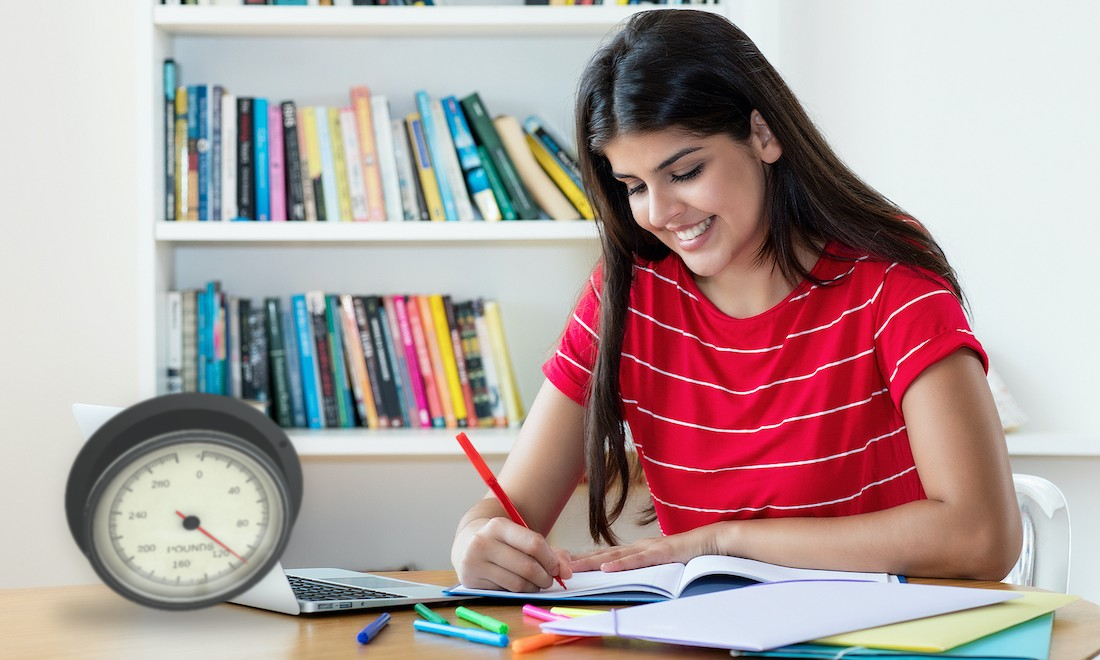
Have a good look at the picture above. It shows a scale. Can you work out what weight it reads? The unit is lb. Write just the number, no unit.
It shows 110
